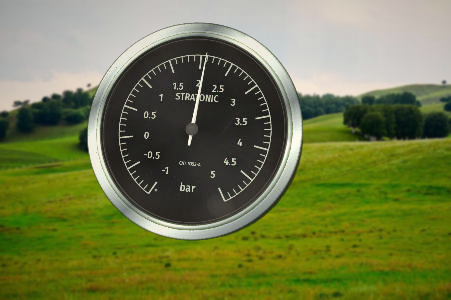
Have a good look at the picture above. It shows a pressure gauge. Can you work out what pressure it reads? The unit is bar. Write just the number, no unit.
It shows 2.1
